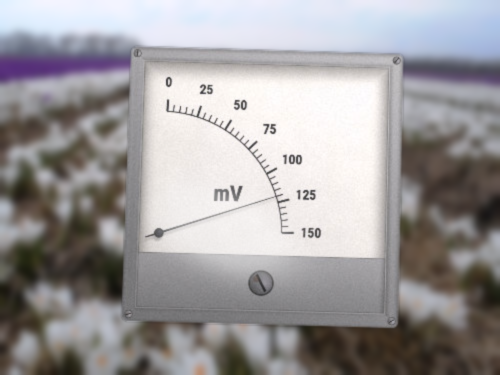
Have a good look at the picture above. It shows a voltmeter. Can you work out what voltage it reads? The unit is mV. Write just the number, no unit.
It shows 120
